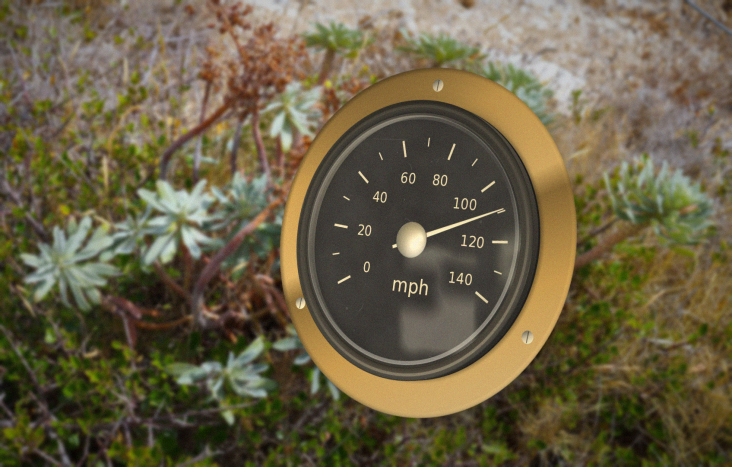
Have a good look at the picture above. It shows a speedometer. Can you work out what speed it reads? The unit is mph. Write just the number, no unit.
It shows 110
